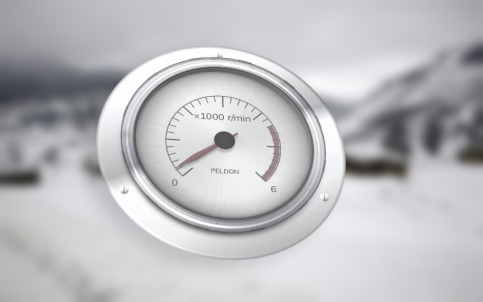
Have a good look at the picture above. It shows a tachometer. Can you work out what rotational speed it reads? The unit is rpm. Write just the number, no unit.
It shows 200
